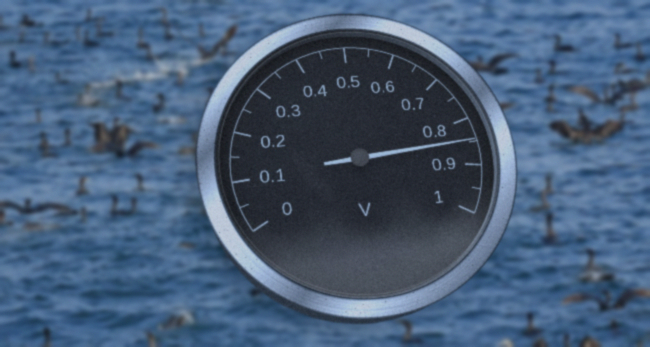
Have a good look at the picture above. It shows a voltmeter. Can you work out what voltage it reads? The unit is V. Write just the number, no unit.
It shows 0.85
